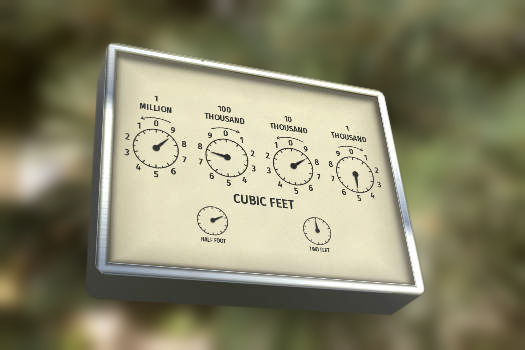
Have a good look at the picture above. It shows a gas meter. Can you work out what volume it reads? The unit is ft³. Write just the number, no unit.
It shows 878500
